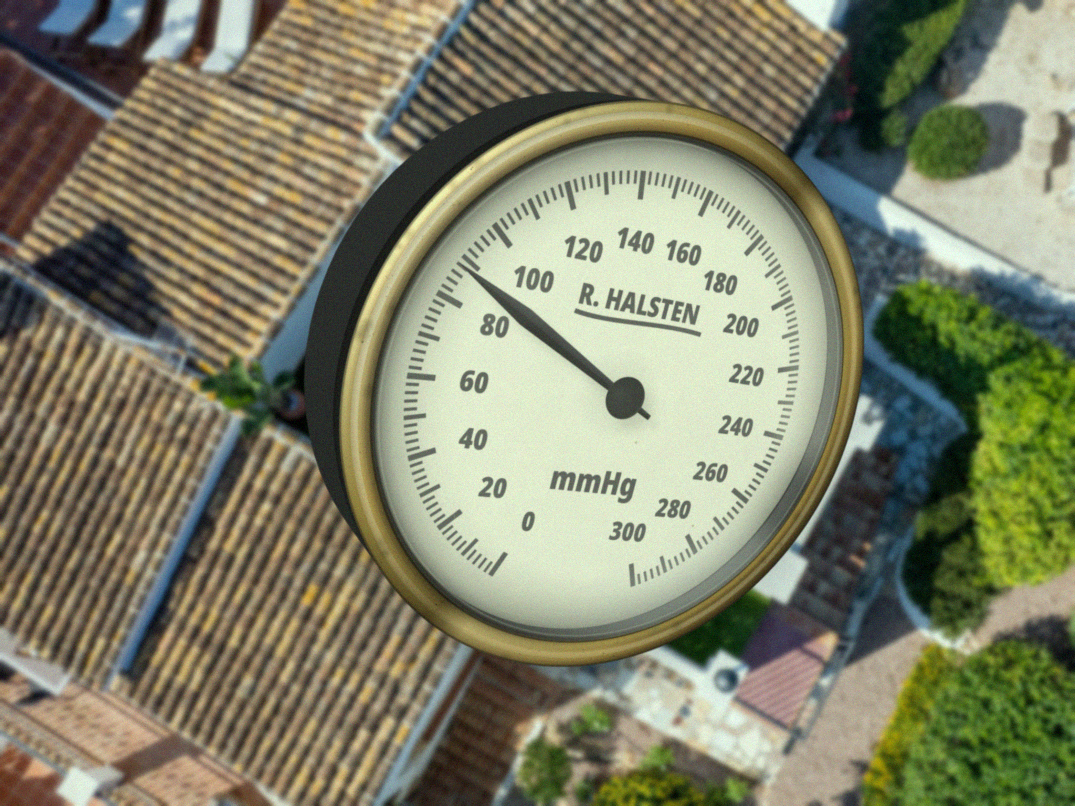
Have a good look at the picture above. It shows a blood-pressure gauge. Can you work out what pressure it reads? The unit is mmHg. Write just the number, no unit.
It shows 88
